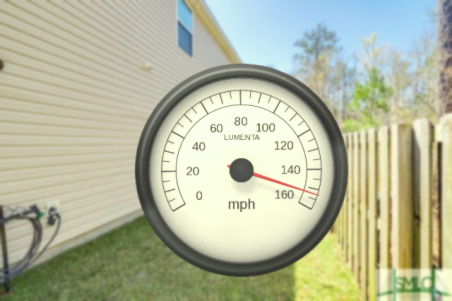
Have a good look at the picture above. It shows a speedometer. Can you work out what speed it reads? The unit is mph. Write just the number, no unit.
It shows 152.5
